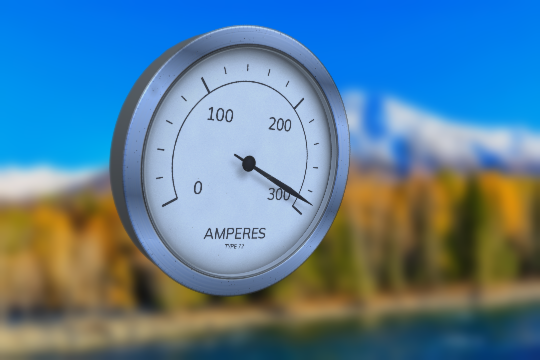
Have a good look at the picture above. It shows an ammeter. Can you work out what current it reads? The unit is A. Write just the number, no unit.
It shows 290
